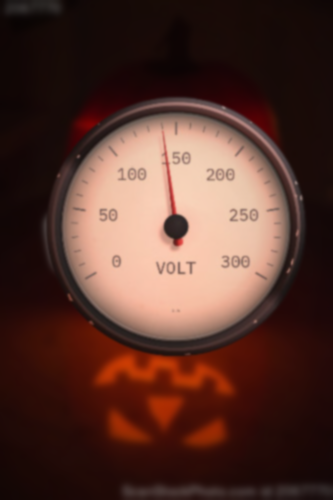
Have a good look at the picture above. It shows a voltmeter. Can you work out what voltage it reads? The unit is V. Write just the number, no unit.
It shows 140
